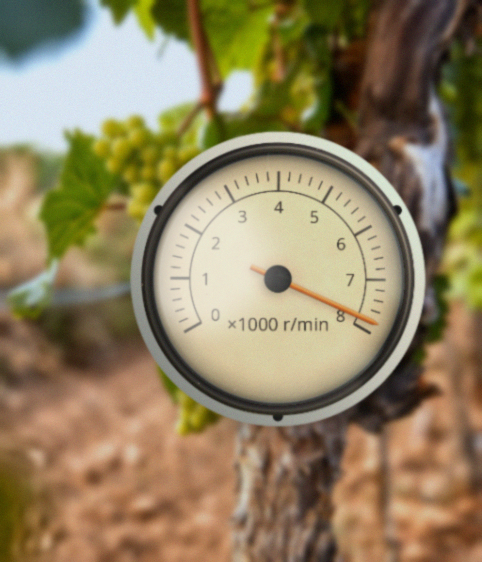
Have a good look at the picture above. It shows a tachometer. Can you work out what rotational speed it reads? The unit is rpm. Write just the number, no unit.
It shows 7800
